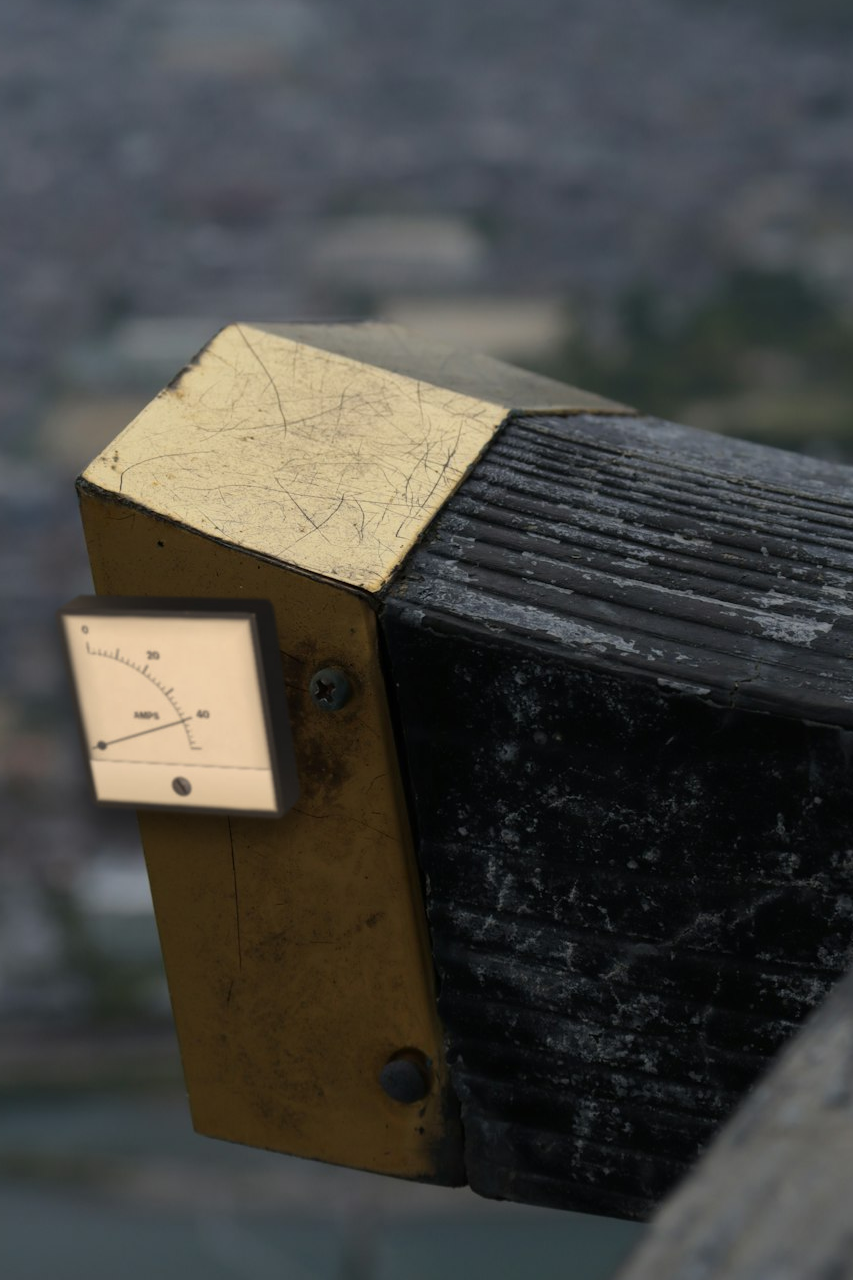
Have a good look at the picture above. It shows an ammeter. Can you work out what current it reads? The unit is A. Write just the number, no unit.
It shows 40
